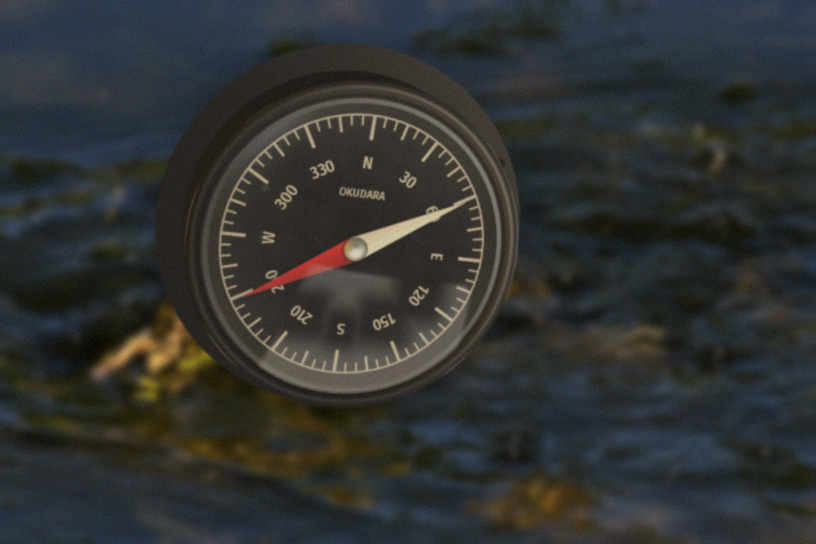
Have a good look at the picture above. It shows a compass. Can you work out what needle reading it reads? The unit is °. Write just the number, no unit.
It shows 240
